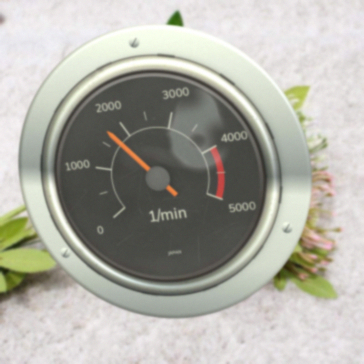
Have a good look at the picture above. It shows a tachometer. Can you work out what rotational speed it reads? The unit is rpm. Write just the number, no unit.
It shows 1750
